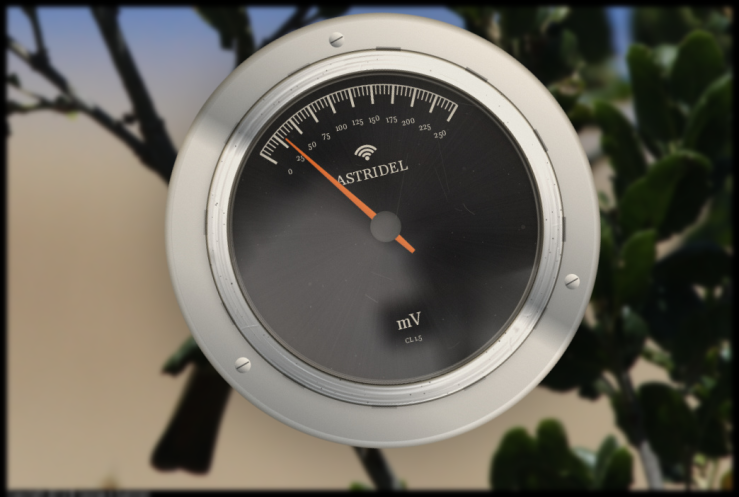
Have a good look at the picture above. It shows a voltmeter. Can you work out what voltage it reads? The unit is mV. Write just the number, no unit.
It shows 30
